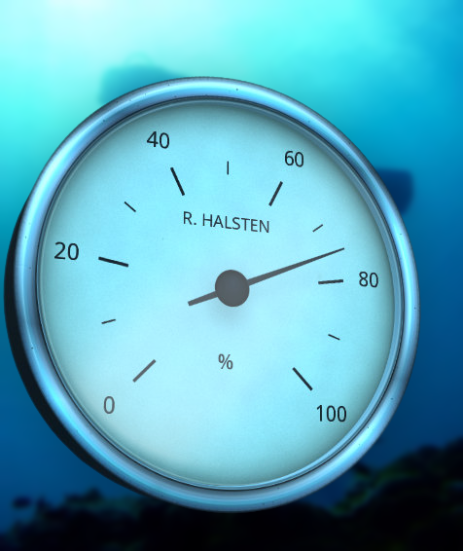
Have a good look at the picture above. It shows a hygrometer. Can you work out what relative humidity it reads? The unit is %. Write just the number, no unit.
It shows 75
